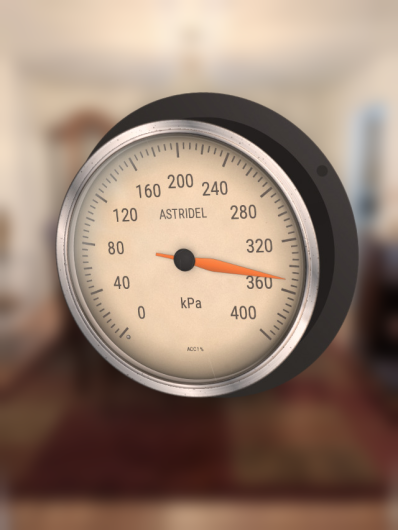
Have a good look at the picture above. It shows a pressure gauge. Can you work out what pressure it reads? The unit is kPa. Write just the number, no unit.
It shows 350
